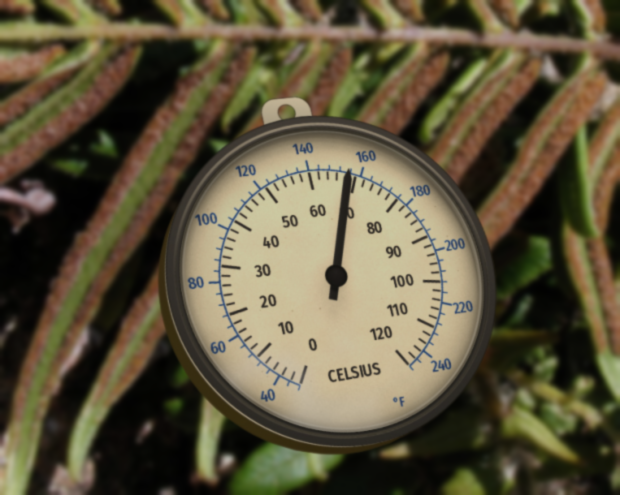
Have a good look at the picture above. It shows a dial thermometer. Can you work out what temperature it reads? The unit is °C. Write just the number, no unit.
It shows 68
